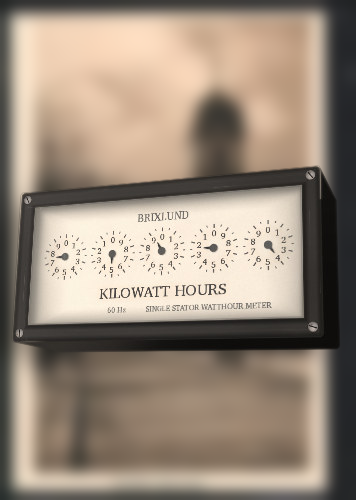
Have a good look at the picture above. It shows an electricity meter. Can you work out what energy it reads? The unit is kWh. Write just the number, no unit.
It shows 74924
